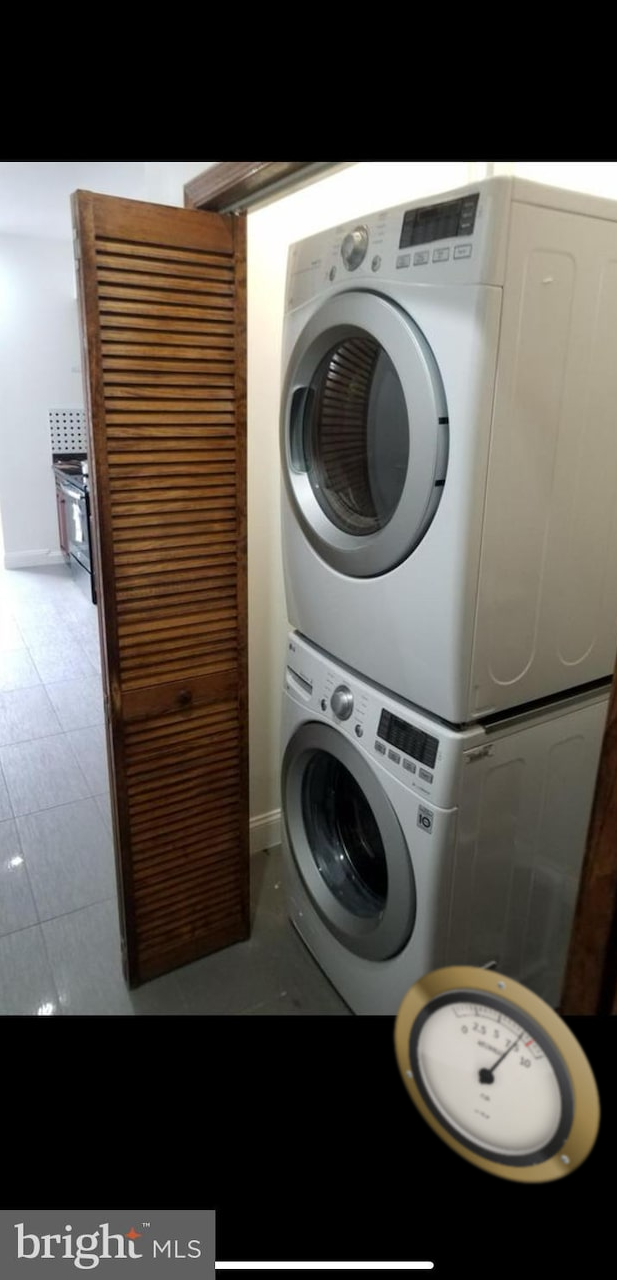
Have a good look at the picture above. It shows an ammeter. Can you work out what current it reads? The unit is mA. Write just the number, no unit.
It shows 7.5
